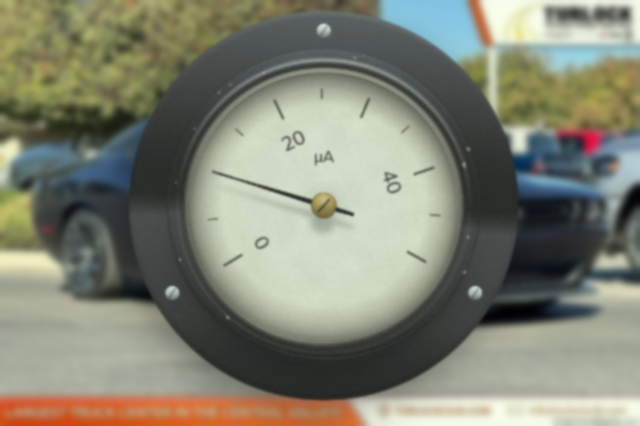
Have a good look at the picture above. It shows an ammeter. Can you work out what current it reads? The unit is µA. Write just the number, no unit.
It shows 10
